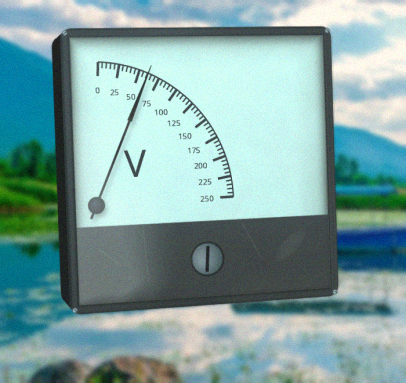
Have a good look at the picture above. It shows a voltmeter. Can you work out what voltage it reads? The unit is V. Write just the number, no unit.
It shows 60
